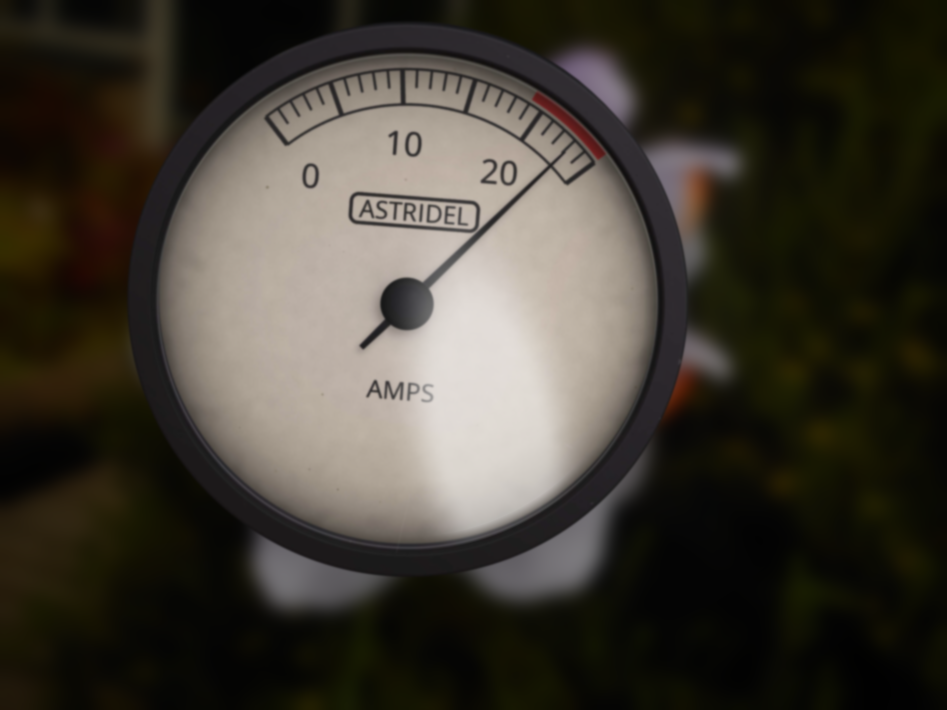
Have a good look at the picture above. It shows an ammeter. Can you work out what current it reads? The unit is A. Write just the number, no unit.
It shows 23
